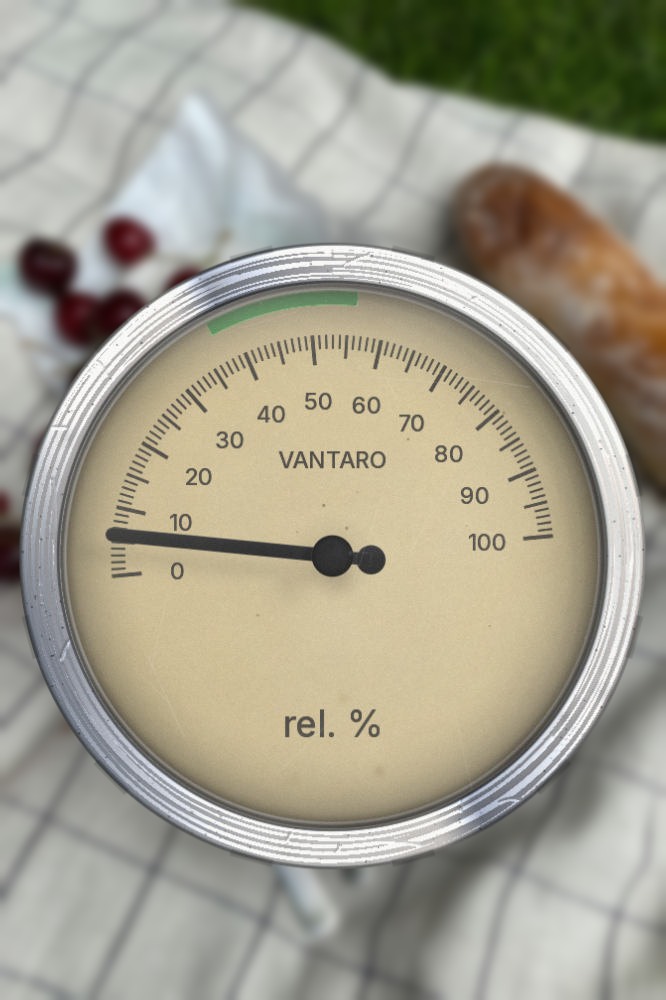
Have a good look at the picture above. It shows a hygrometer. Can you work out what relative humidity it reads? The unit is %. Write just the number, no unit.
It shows 6
